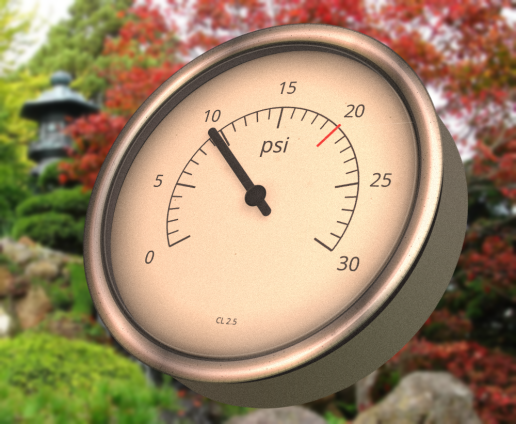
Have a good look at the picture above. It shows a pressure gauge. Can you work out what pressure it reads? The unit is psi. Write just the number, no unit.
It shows 9.5
